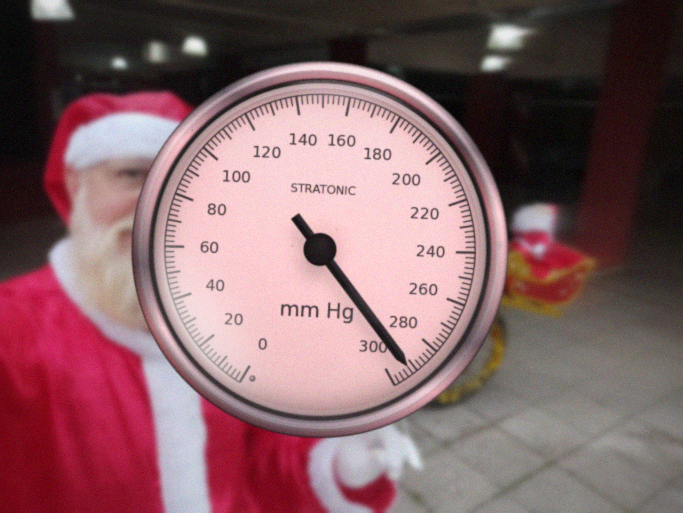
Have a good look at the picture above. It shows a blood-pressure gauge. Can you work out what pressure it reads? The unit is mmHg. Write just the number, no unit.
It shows 292
